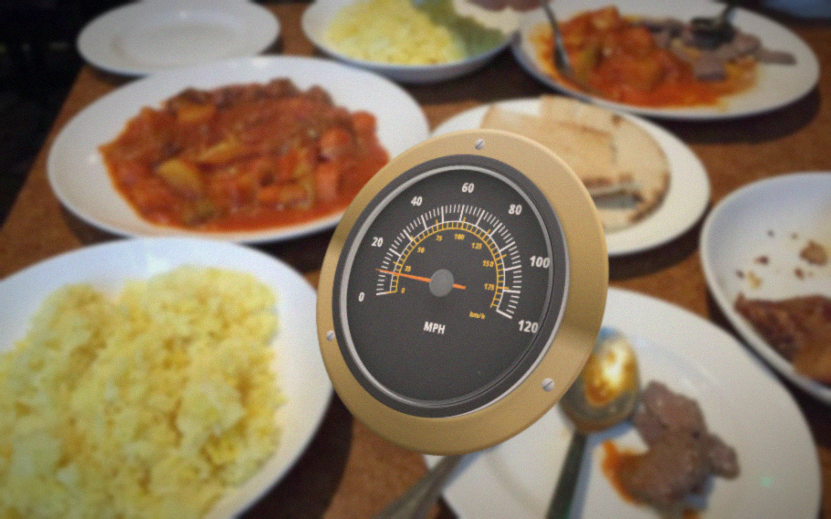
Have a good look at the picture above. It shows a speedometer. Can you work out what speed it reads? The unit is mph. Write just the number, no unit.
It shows 10
